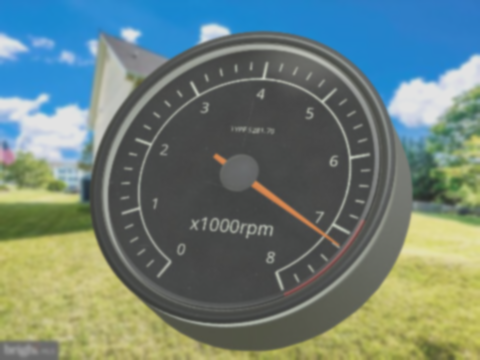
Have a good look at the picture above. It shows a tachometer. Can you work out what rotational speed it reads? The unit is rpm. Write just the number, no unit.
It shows 7200
